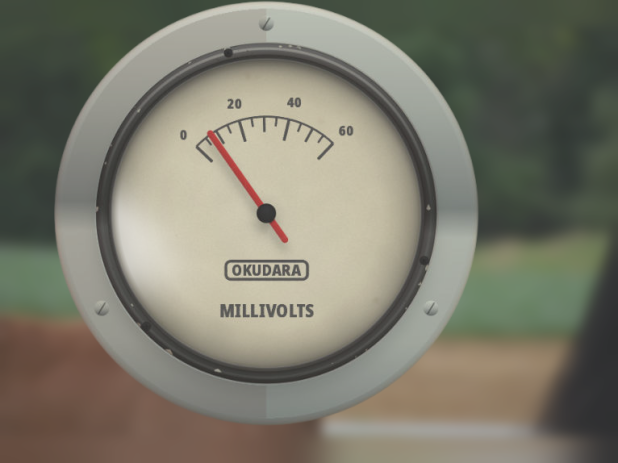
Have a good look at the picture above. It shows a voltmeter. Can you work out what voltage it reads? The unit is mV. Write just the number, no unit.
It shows 7.5
